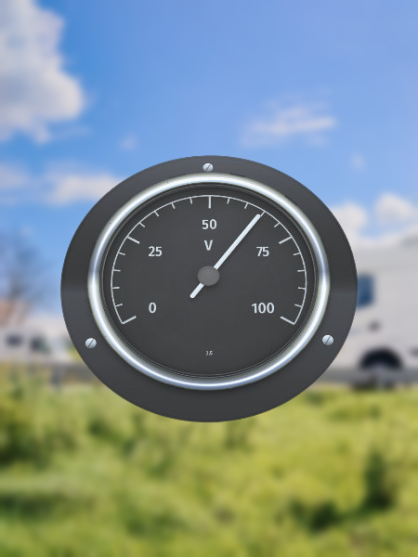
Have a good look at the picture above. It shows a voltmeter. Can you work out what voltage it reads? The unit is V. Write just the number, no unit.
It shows 65
